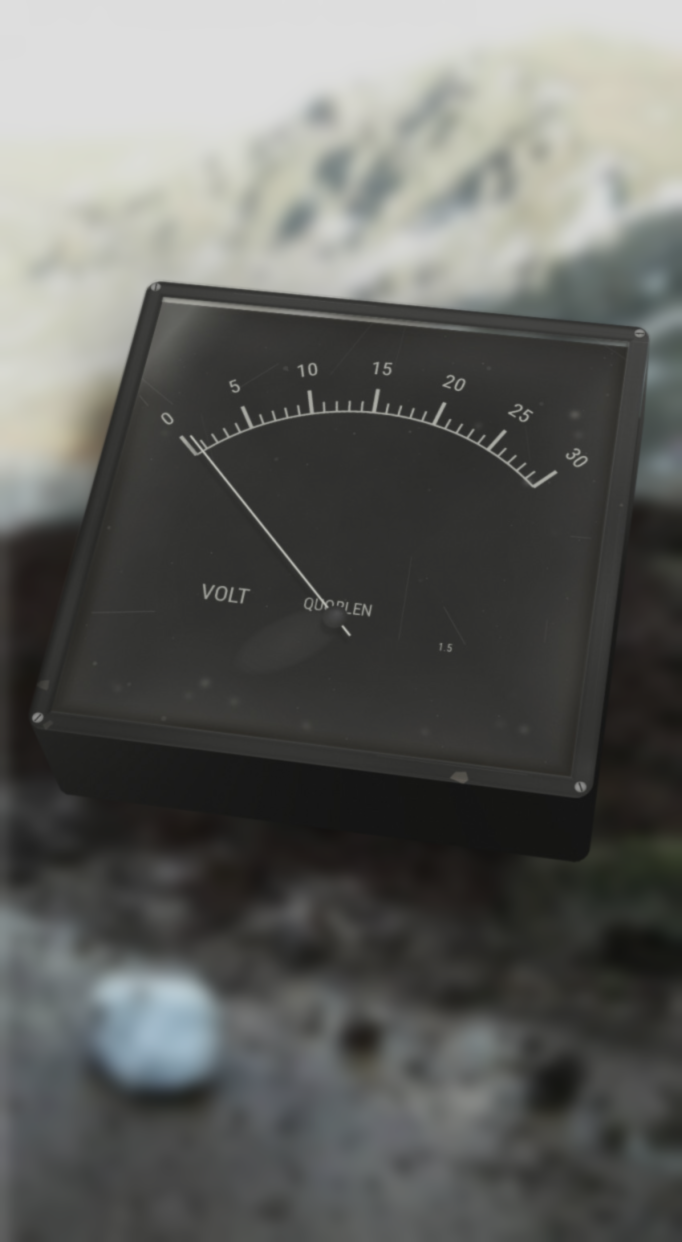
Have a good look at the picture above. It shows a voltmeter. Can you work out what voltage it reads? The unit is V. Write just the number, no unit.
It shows 0.5
